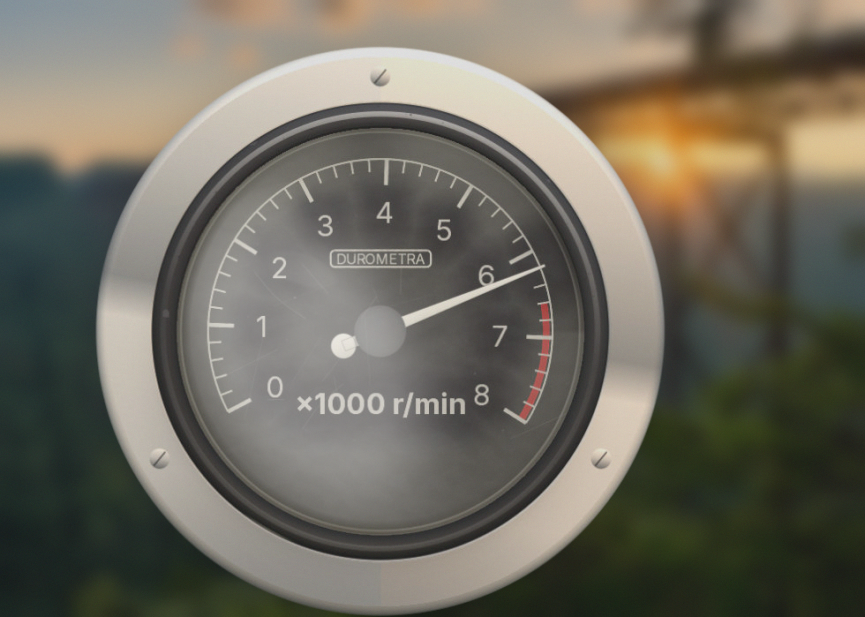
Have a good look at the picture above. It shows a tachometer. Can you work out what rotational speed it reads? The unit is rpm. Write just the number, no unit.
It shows 6200
